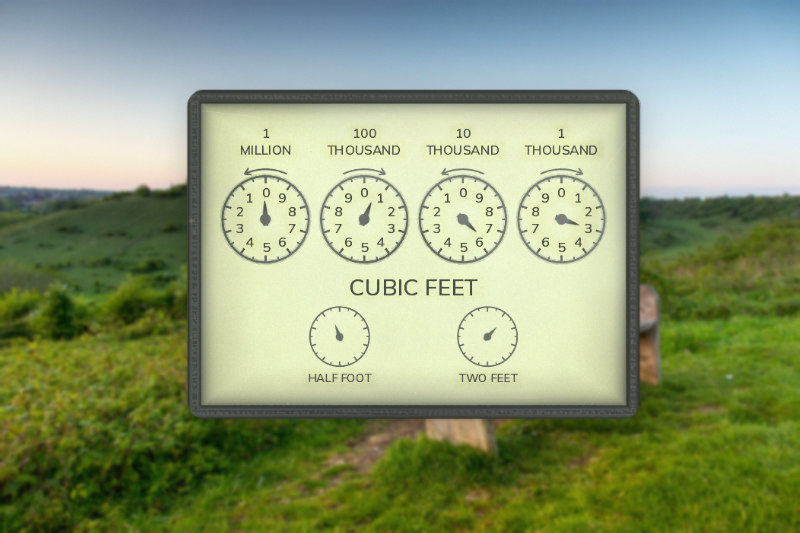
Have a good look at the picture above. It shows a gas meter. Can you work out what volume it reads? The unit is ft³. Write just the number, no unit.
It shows 6300
